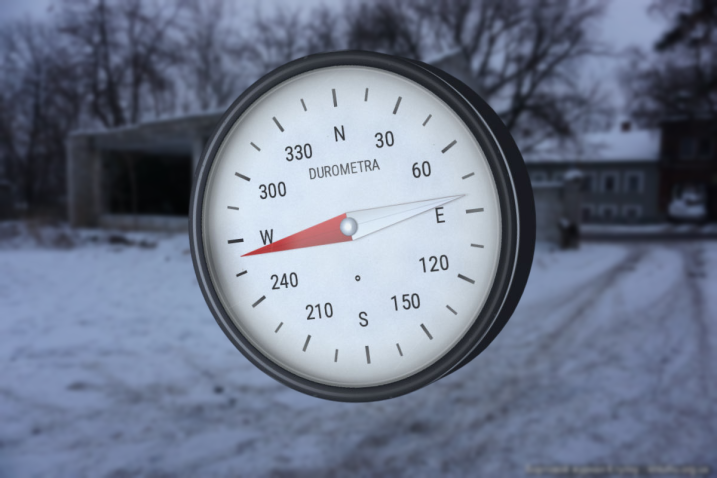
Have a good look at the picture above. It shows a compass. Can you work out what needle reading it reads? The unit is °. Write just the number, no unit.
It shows 262.5
